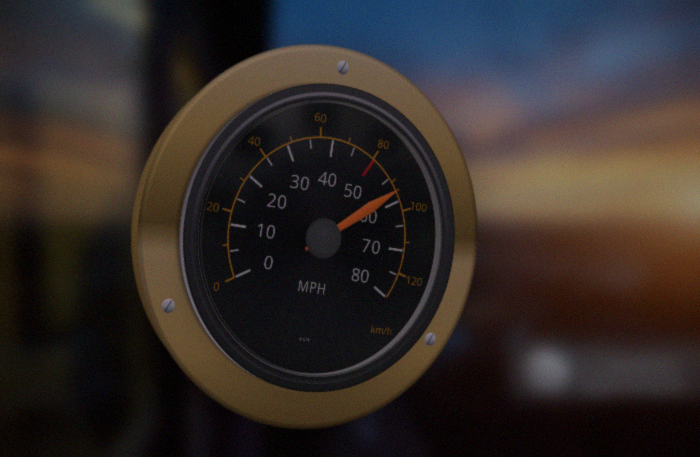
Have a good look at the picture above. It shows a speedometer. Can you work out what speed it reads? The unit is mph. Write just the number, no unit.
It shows 57.5
